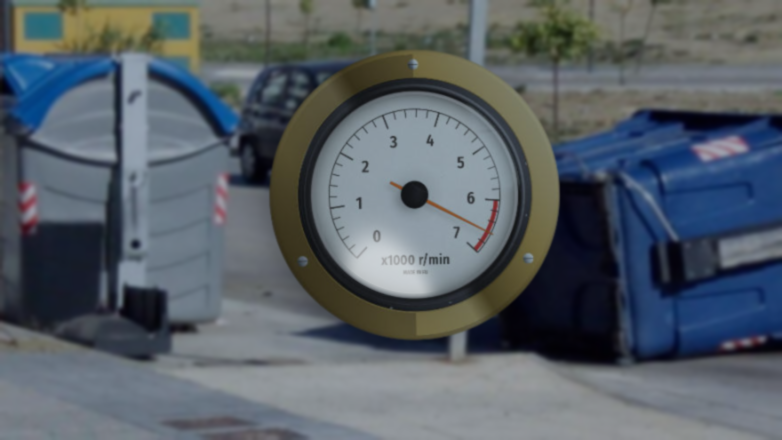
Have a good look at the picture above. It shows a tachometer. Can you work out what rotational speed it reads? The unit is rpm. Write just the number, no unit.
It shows 6600
